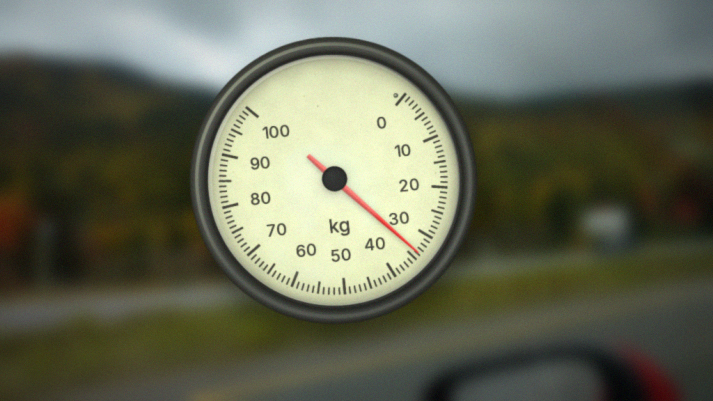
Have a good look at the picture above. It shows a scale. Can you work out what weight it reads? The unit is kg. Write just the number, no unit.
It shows 34
